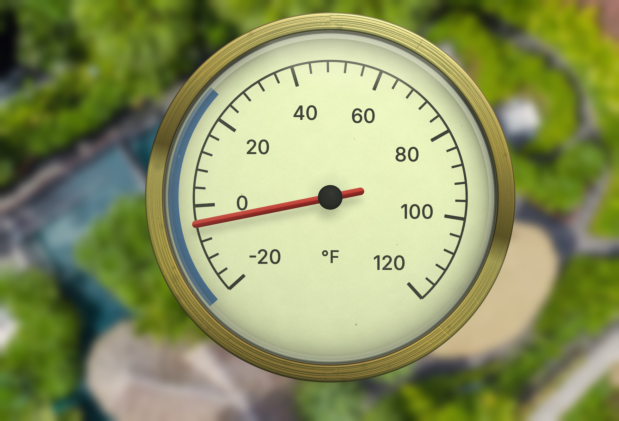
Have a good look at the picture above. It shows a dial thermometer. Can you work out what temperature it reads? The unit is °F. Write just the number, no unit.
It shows -4
